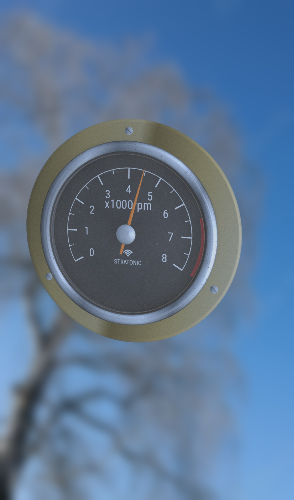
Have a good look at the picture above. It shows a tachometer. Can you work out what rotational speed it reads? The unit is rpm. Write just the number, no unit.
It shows 4500
